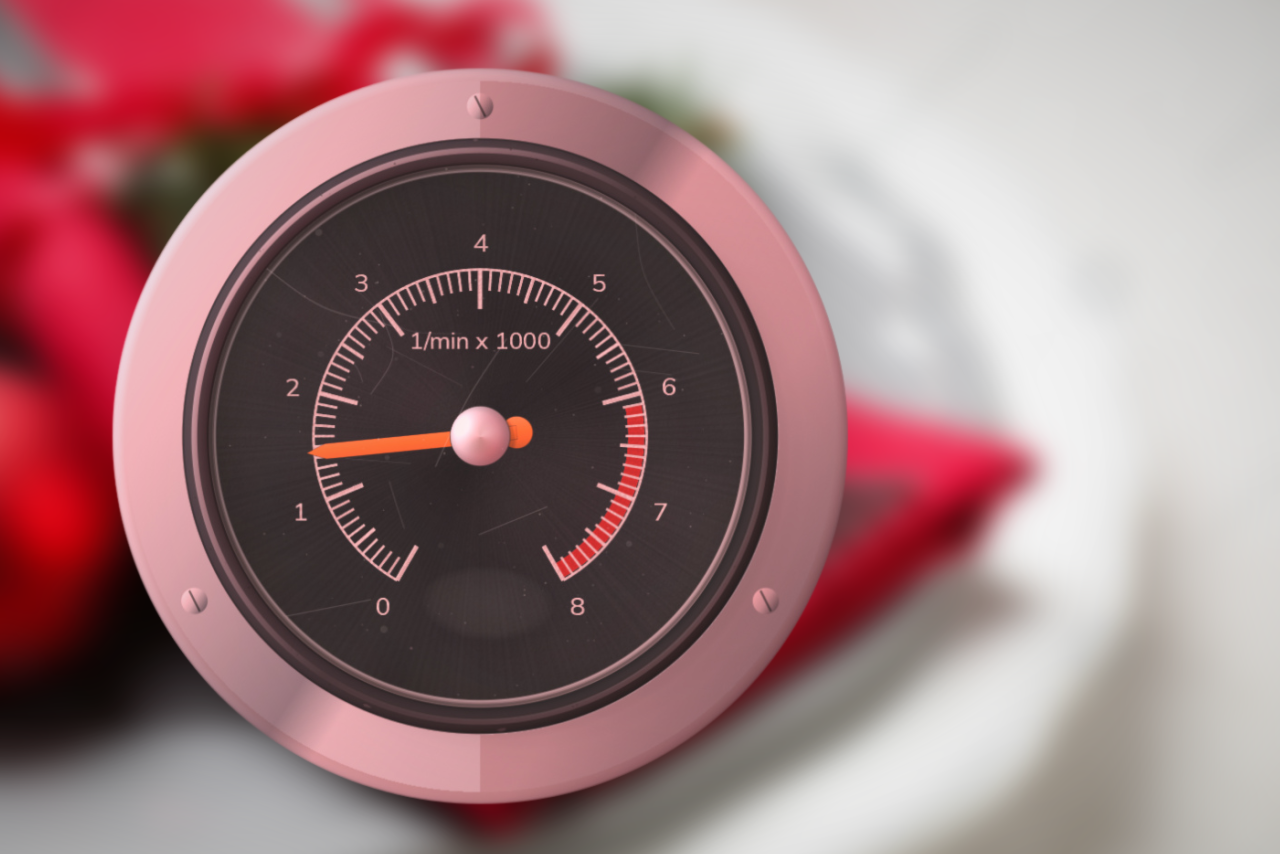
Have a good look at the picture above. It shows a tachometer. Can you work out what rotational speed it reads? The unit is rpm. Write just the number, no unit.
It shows 1450
